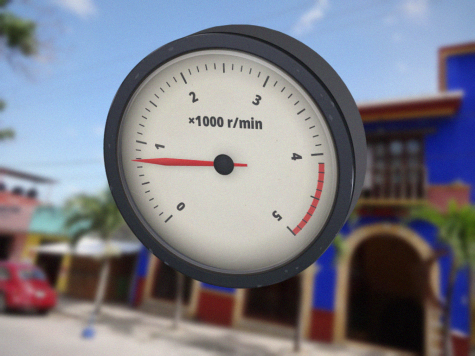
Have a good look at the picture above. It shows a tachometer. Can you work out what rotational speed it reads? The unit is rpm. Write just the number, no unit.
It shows 800
